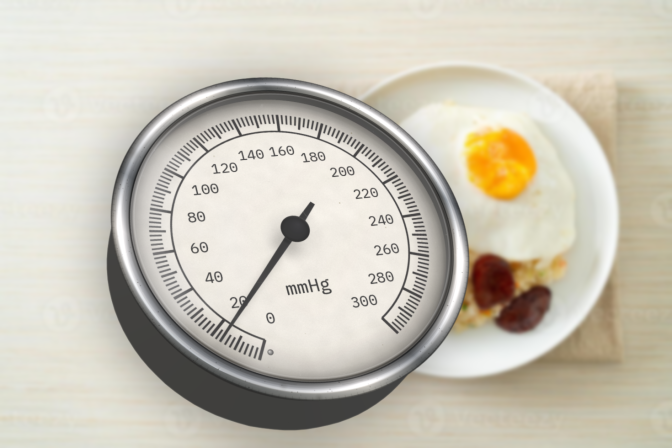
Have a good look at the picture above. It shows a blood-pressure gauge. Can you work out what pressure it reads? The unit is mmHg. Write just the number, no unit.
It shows 16
